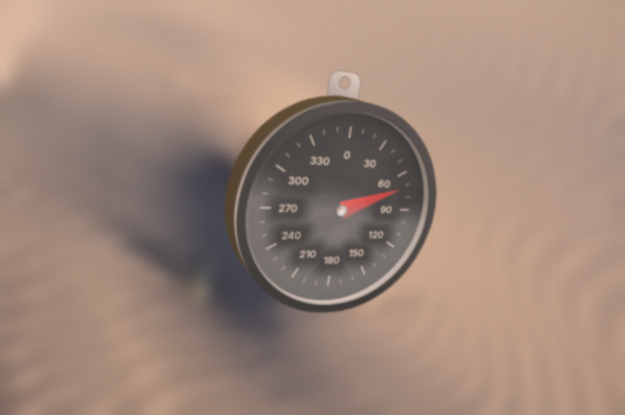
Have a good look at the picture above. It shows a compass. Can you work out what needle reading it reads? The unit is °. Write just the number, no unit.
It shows 70
